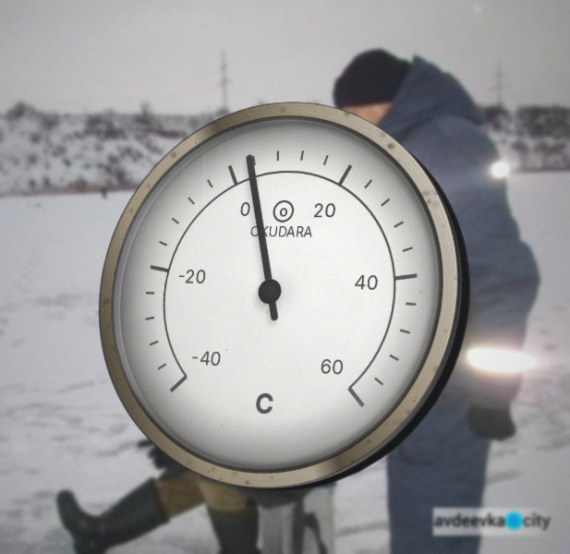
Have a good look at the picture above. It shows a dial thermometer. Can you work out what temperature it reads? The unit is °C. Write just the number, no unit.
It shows 4
